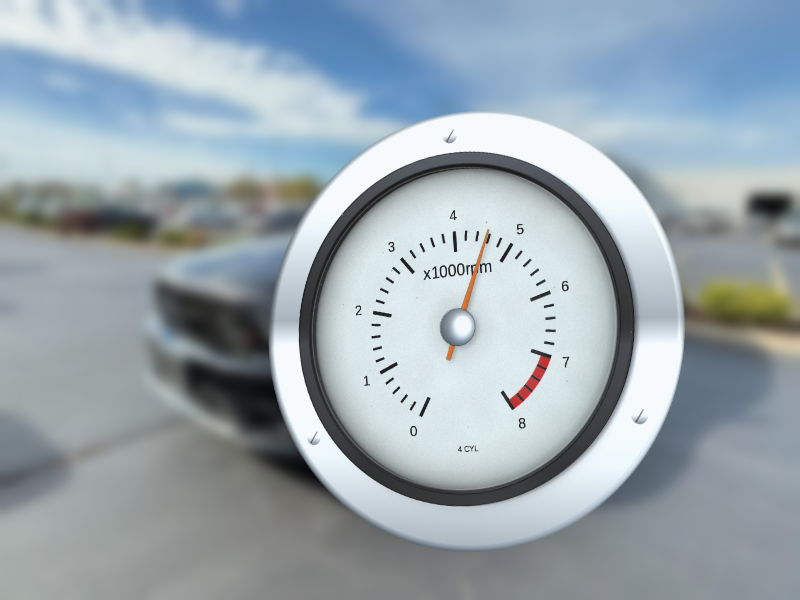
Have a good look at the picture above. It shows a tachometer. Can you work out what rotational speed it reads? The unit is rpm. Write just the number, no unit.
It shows 4600
